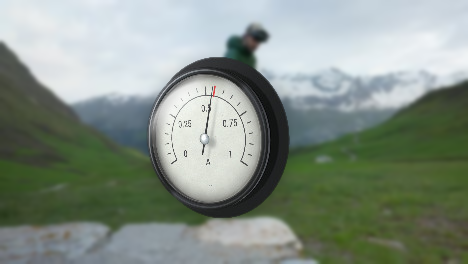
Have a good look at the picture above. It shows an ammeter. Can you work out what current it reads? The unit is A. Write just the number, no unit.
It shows 0.55
